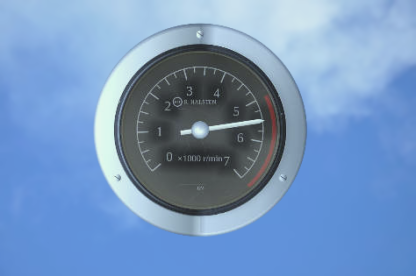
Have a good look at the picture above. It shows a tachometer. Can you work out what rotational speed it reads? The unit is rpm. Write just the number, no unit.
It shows 5500
